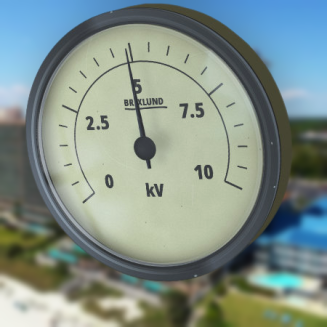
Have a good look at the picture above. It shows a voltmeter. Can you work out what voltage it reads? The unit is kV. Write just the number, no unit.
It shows 5
